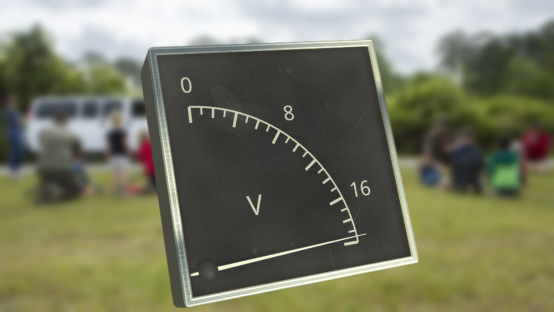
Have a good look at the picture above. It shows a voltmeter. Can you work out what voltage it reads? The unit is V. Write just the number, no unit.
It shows 19.5
